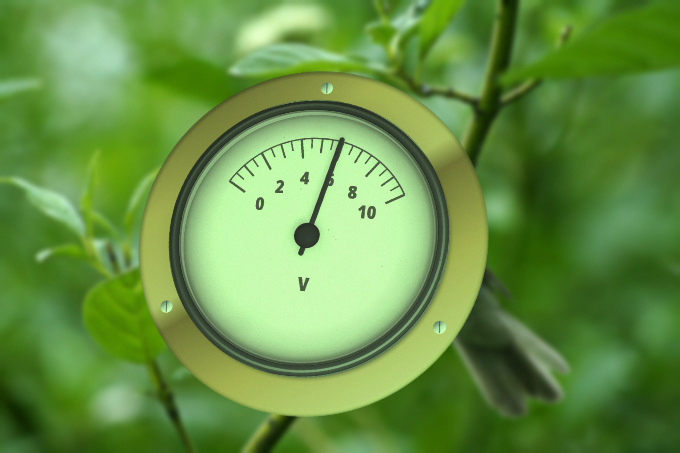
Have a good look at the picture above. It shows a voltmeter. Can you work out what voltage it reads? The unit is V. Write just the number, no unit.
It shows 6
